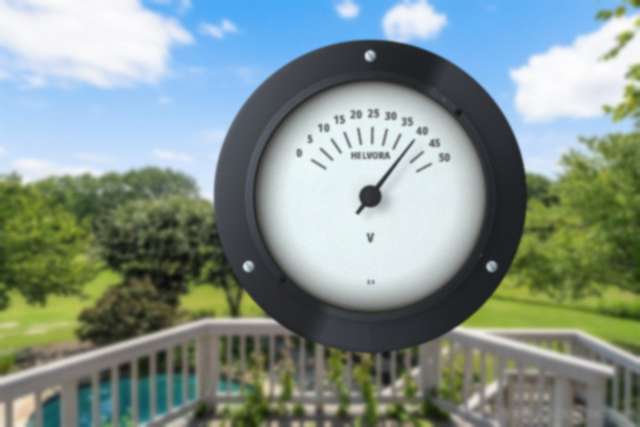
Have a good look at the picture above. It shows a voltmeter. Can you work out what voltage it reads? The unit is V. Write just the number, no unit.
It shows 40
